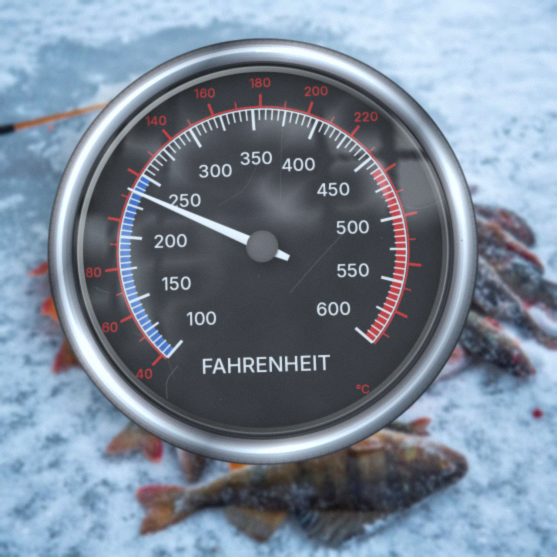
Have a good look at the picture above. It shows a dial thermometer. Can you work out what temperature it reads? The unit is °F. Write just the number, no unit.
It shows 235
